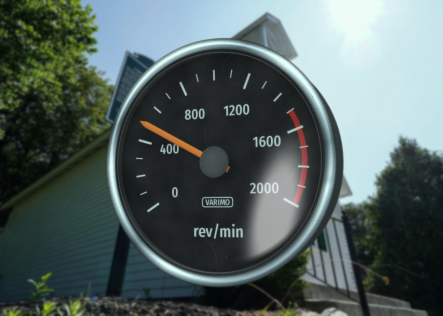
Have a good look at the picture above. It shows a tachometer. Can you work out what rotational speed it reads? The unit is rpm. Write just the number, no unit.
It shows 500
